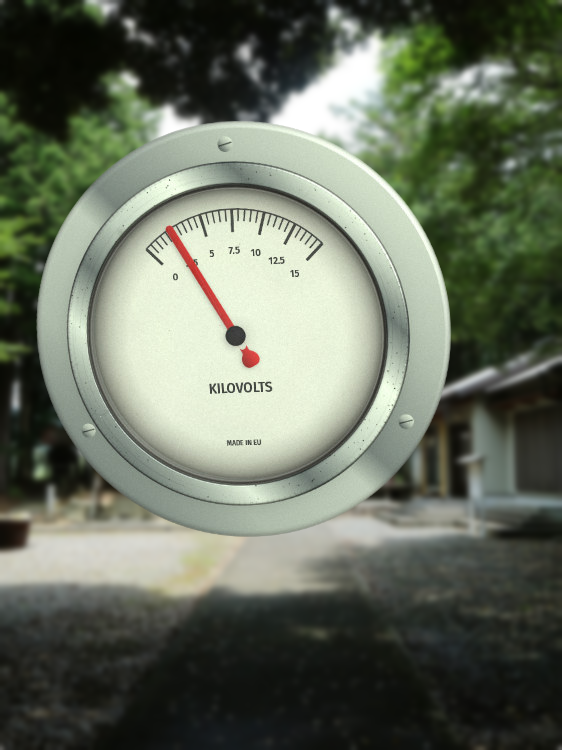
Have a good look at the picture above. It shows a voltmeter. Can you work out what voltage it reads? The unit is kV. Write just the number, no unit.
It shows 2.5
